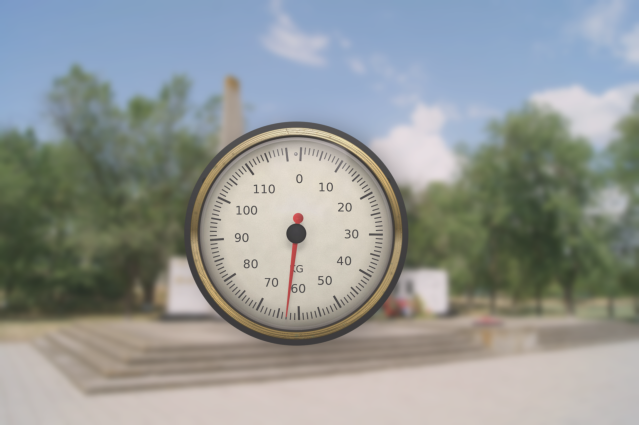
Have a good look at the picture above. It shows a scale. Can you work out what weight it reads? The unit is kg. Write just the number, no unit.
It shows 63
